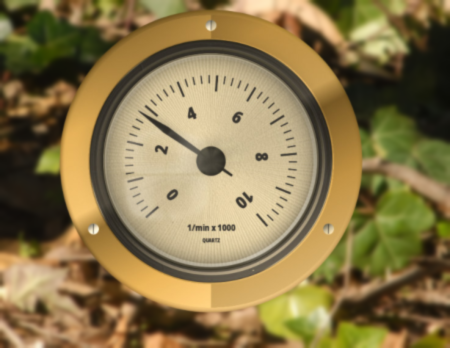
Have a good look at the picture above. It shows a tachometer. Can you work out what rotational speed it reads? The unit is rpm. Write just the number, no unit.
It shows 2800
